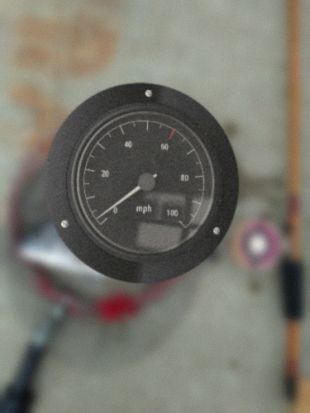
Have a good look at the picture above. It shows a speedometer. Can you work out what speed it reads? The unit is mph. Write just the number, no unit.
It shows 2.5
